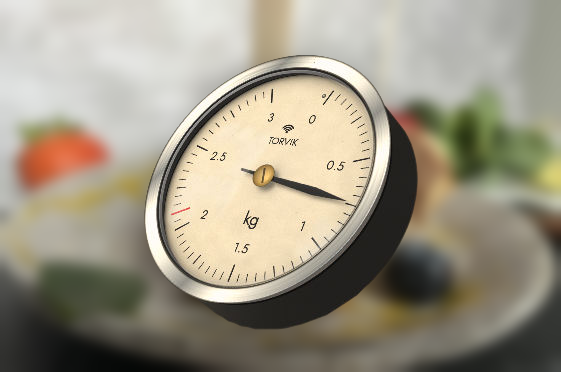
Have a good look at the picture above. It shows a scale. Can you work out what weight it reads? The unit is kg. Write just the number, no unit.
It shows 0.75
